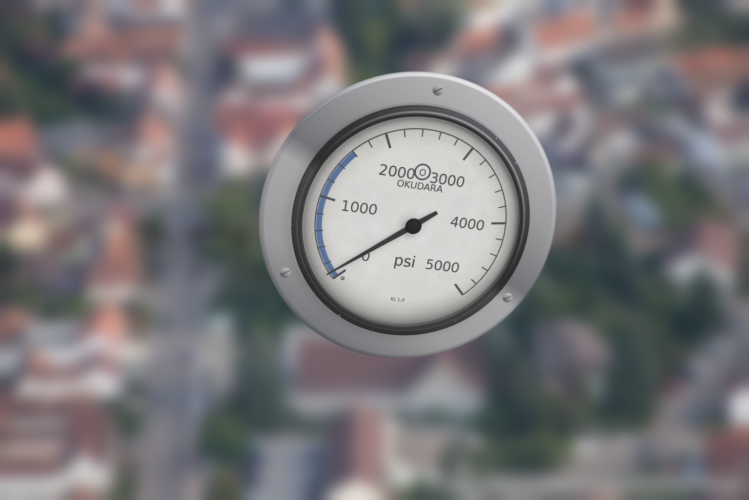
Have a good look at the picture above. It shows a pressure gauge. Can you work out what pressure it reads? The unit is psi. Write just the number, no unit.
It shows 100
